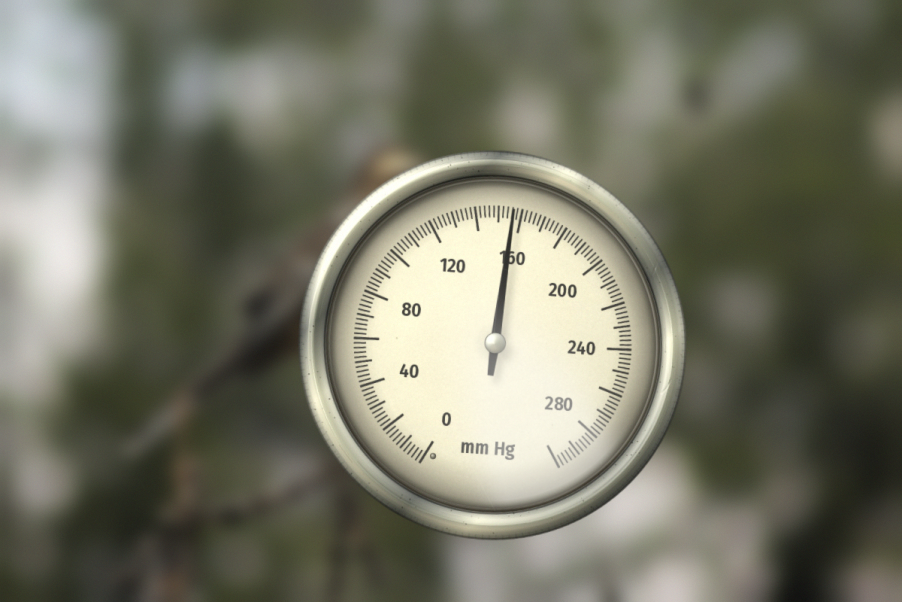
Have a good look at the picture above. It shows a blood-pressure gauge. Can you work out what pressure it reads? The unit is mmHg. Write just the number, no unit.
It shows 156
